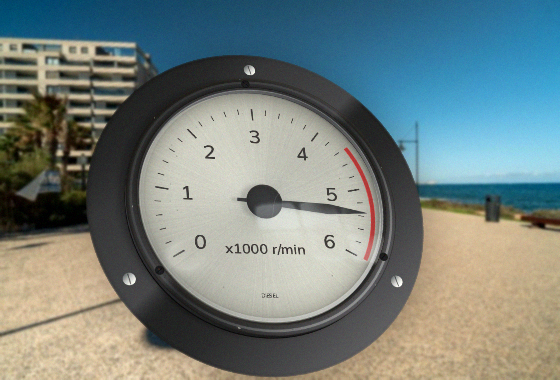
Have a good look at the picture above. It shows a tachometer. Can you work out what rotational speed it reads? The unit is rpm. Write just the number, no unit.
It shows 5400
